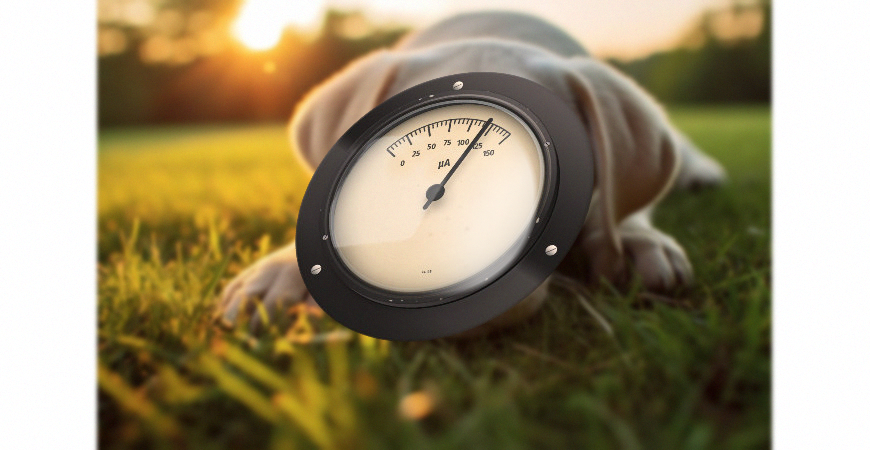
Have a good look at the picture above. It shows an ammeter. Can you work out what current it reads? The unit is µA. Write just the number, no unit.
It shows 125
